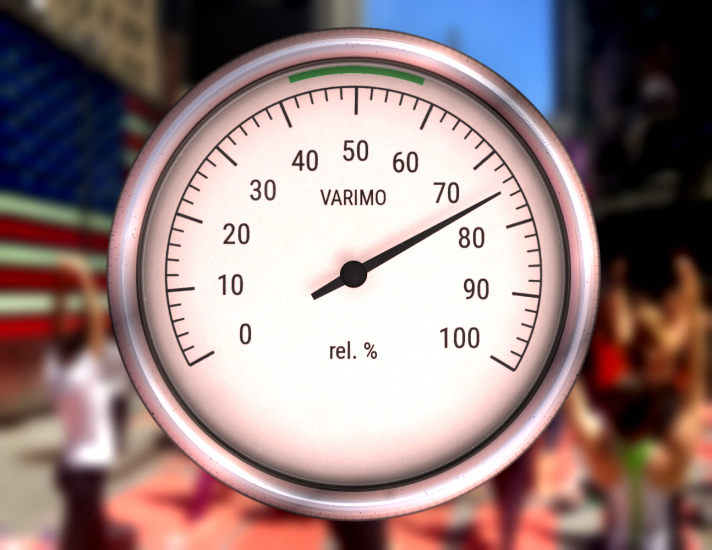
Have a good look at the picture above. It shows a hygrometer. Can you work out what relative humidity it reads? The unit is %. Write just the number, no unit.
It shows 75
